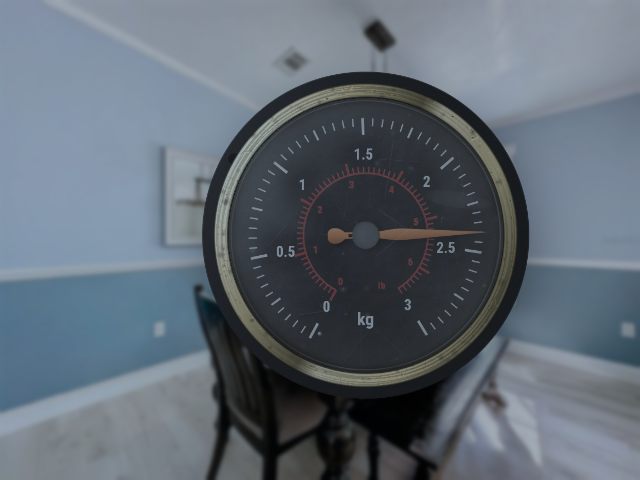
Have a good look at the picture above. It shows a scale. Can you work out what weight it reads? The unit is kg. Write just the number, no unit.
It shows 2.4
